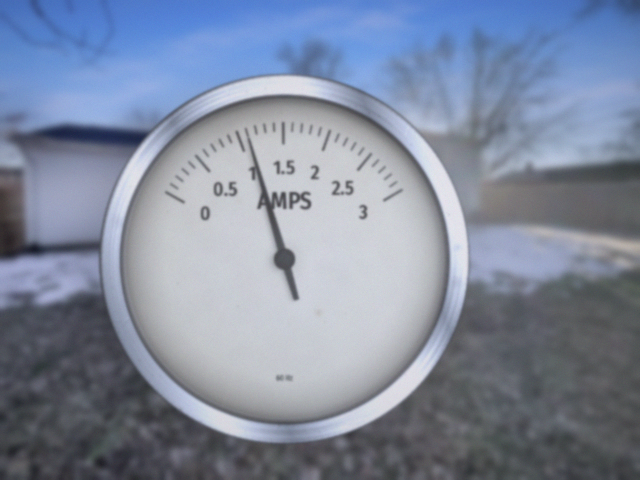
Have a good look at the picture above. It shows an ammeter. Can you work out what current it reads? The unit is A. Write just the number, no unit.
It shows 1.1
